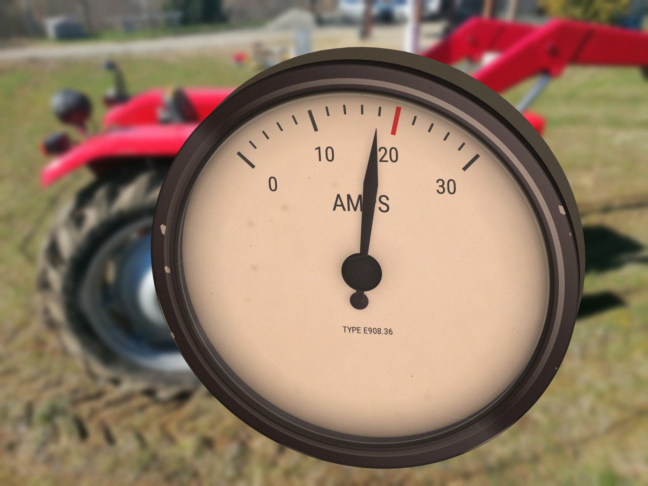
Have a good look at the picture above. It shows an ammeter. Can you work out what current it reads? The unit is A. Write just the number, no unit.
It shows 18
